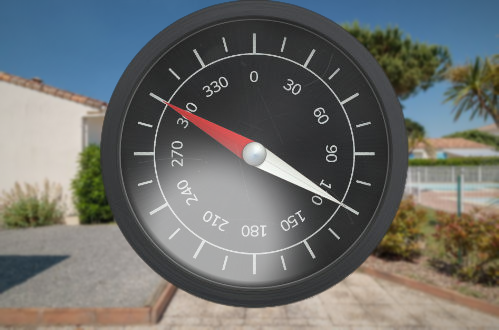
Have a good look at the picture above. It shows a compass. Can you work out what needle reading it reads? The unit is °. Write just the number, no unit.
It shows 300
